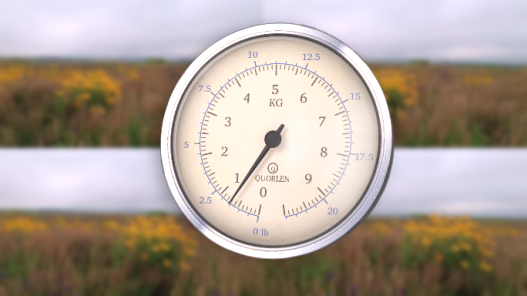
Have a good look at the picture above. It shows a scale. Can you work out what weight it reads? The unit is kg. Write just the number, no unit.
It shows 0.7
